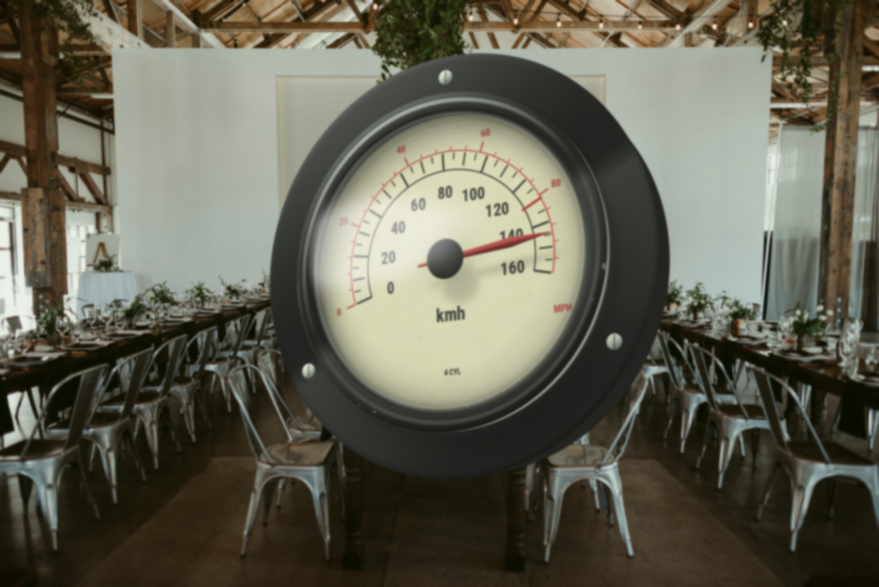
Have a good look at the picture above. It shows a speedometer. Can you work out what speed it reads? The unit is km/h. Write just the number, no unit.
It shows 145
